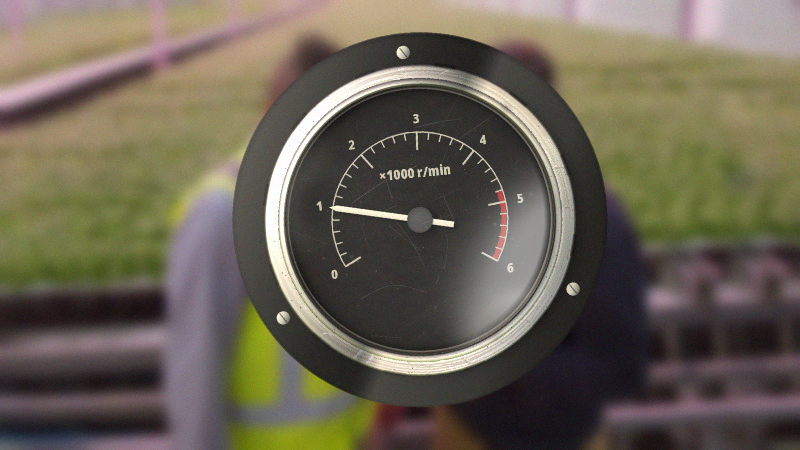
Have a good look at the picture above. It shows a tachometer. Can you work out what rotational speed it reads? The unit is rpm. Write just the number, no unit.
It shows 1000
